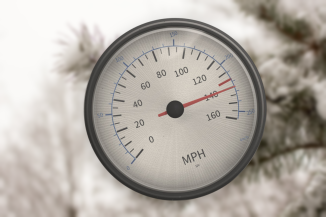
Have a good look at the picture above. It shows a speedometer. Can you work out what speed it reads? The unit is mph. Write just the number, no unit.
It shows 140
